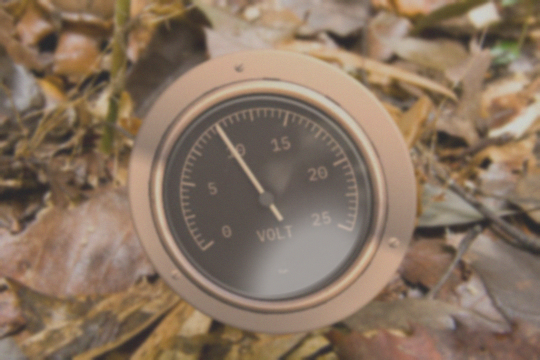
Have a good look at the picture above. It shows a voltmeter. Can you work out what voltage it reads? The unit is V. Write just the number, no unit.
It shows 10
